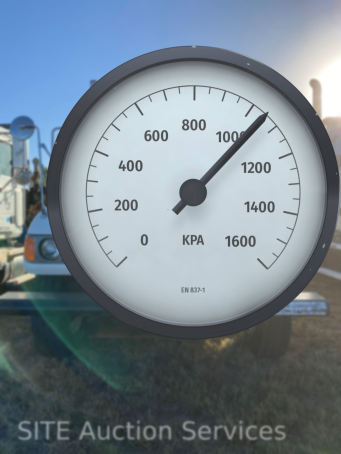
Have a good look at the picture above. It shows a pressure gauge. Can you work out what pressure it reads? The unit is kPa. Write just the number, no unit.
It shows 1050
